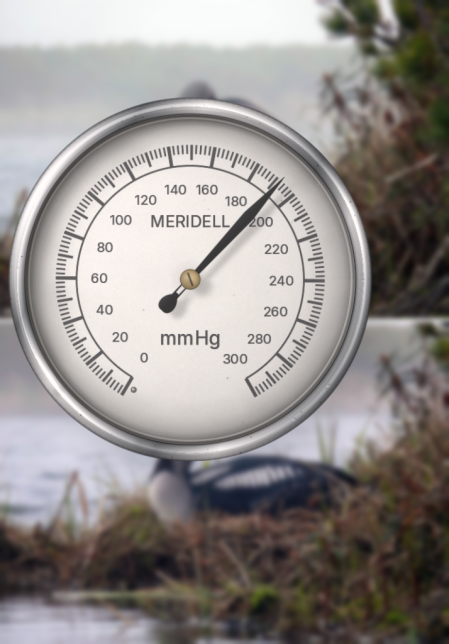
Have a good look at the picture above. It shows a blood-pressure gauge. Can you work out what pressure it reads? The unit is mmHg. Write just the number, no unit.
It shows 192
